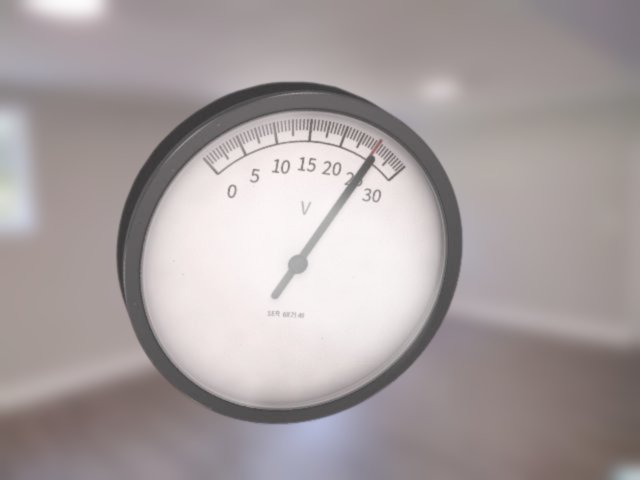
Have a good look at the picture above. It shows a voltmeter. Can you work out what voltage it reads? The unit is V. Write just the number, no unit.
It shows 25
